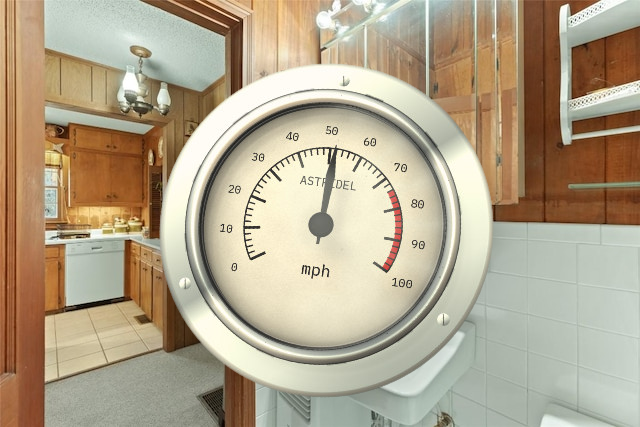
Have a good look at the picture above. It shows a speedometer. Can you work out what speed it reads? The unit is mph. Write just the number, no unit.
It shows 52
